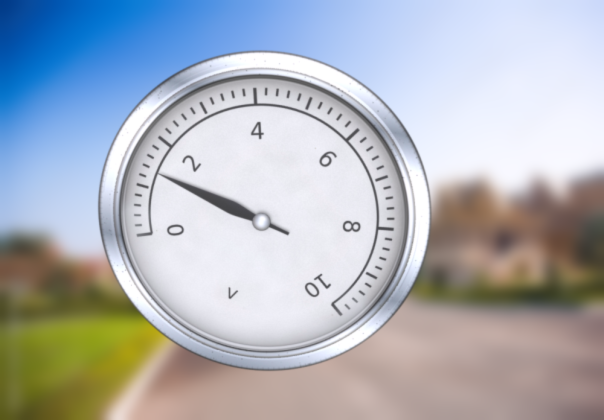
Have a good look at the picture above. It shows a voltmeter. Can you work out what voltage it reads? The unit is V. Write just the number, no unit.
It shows 1.4
